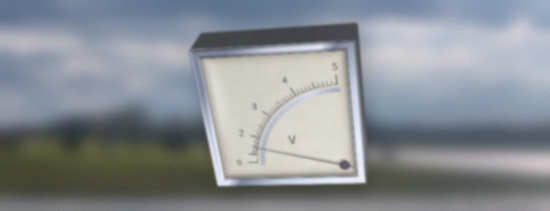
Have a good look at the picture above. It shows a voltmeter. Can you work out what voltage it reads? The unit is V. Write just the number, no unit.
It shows 1.5
